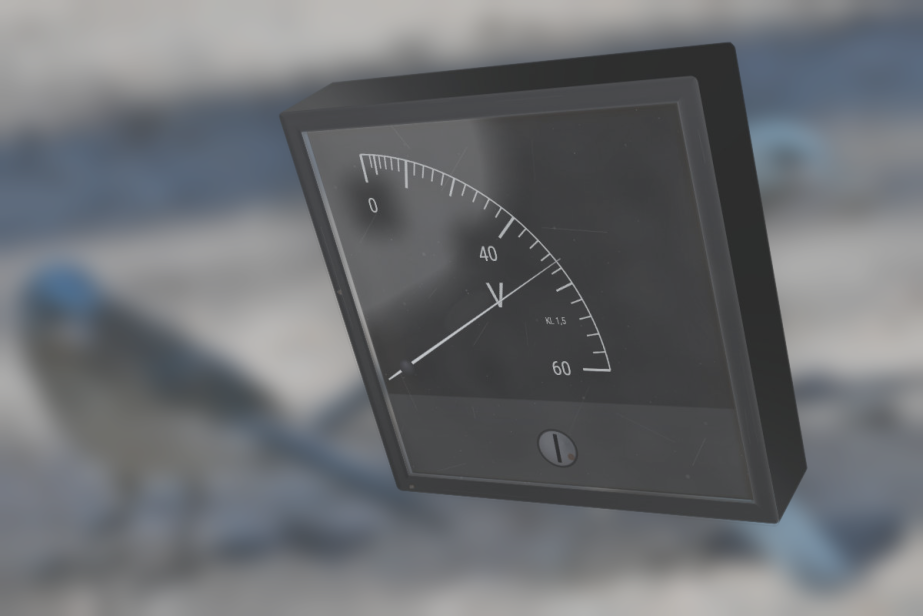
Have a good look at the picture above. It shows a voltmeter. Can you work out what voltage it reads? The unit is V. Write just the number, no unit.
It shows 47
